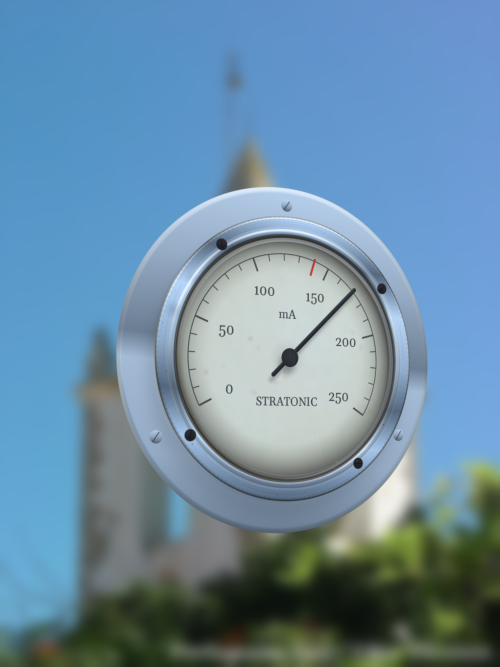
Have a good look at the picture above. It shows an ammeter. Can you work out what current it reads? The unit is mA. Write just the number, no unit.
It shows 170
